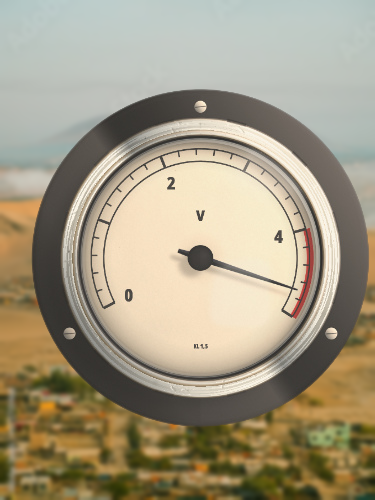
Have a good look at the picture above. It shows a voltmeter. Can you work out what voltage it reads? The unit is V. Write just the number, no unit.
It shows 4.7
